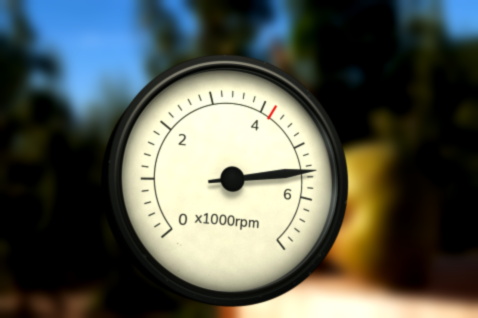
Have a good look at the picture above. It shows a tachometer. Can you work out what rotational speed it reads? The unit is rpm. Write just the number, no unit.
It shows 5500
